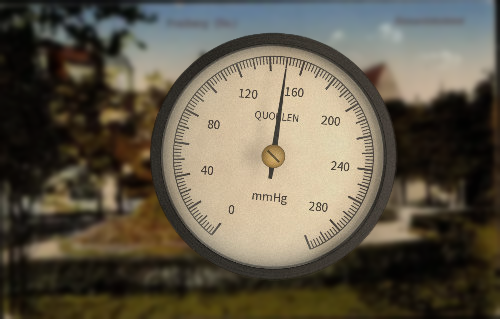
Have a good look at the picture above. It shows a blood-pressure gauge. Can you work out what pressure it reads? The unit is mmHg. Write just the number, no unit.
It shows 150
